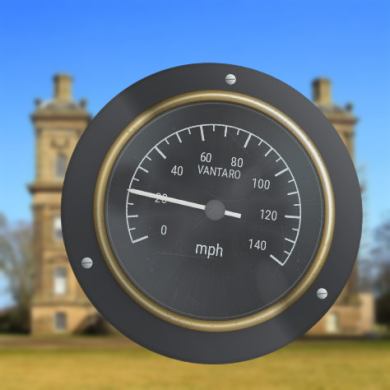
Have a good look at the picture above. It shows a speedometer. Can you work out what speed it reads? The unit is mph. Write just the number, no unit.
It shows 20
